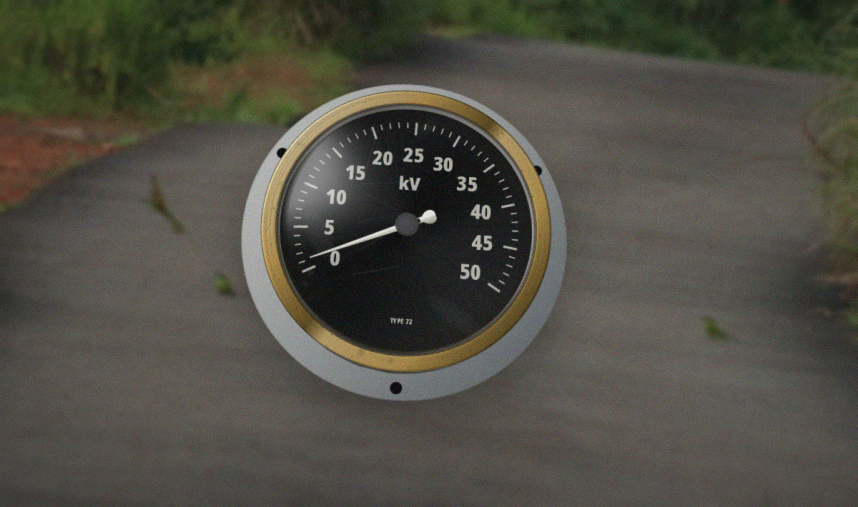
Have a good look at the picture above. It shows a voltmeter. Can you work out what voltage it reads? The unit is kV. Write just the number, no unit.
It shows 1
